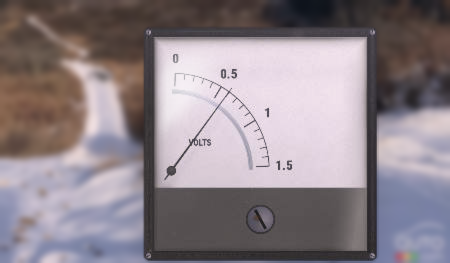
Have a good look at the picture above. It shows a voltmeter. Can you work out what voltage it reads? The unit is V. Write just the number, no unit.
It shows 0.6
